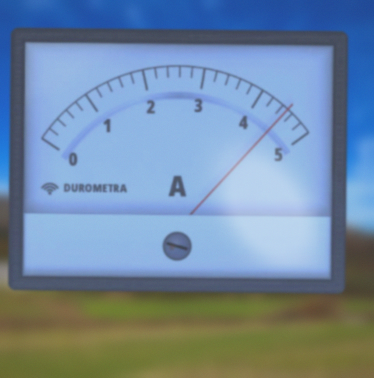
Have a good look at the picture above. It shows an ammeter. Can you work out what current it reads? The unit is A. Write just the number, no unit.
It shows 4.5
